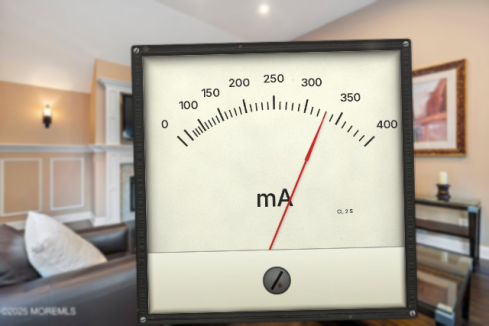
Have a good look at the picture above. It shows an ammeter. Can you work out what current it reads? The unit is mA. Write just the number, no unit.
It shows 330
